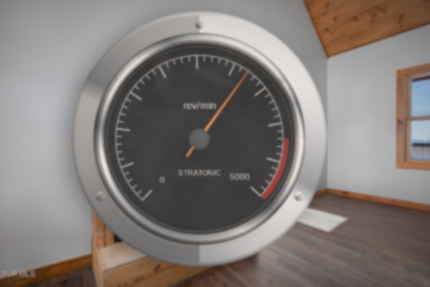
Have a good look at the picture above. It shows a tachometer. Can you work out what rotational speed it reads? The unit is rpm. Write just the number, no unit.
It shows 3200
